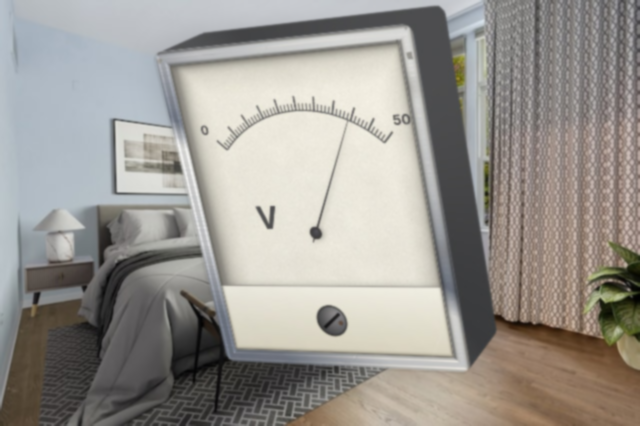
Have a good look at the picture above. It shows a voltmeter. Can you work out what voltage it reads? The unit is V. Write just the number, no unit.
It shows 40
